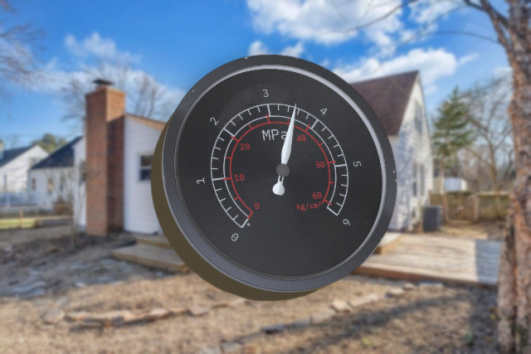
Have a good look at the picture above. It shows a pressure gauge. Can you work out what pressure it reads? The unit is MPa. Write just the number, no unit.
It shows 3.5
